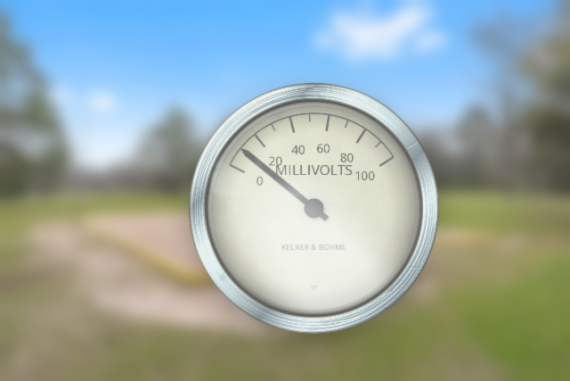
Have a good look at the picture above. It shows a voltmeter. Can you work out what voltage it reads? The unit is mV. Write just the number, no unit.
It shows 10
